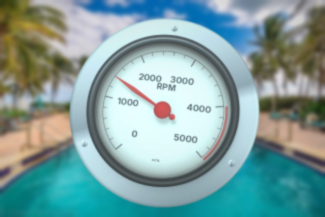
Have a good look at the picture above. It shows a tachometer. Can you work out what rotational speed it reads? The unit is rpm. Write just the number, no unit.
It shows 1400
